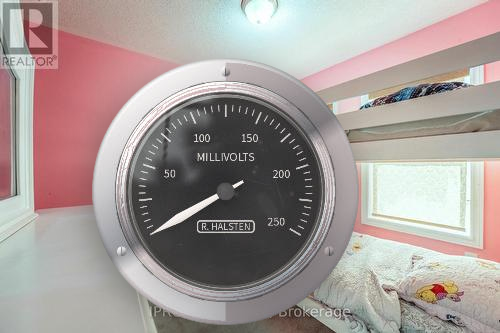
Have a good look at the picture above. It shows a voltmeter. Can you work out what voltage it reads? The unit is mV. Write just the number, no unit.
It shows 0
